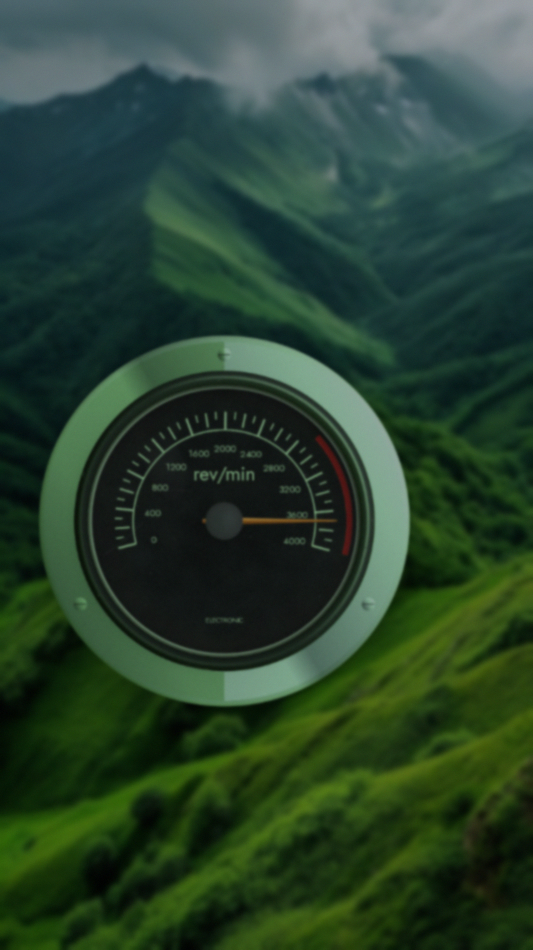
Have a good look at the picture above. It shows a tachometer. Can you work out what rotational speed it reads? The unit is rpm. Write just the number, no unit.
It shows 3700
